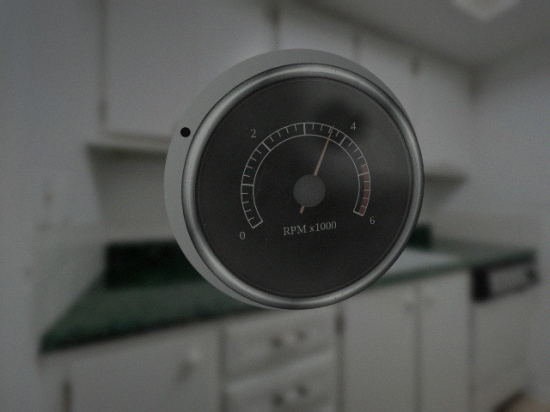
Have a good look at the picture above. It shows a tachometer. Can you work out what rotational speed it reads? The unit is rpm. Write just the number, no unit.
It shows 3600
